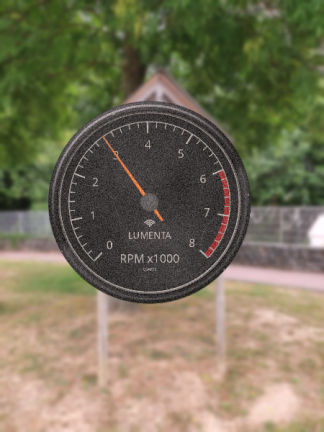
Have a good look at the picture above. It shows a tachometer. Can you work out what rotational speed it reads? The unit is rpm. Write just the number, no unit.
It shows 3000
